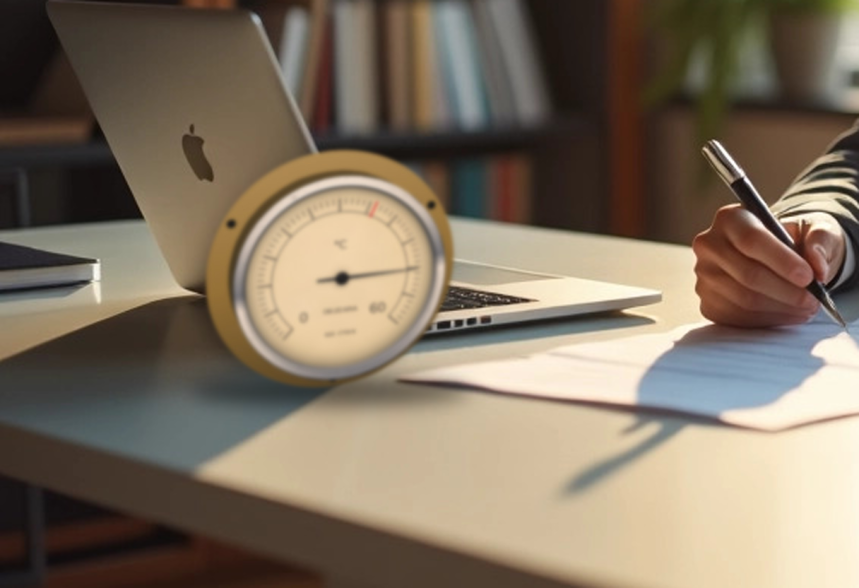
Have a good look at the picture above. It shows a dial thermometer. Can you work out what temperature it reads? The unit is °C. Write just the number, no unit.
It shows 50
